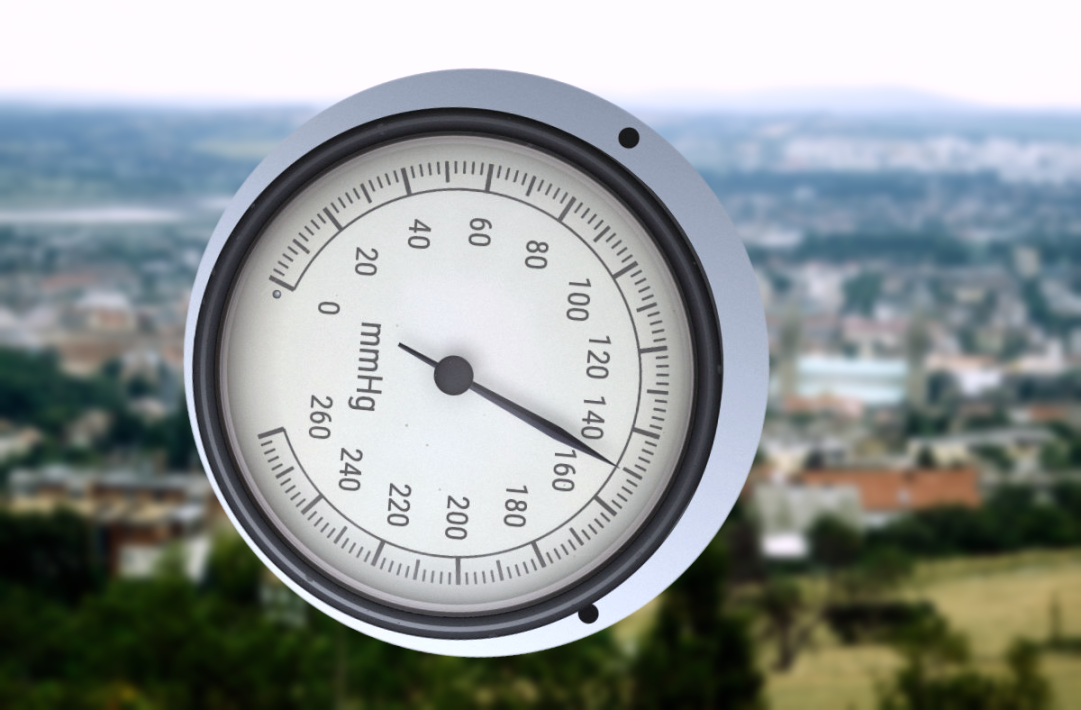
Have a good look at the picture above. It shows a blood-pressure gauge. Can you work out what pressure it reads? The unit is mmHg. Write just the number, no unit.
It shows 150
